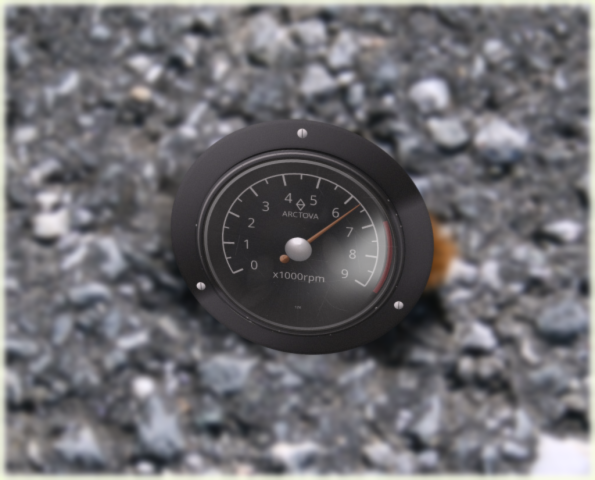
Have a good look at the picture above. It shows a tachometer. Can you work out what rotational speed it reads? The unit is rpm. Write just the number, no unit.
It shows 6250
